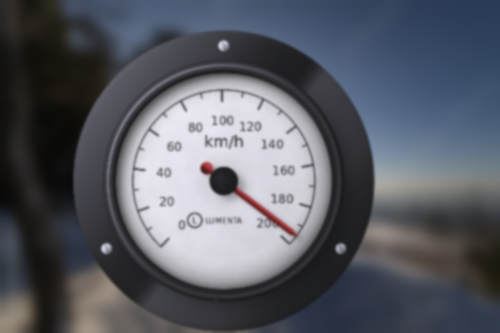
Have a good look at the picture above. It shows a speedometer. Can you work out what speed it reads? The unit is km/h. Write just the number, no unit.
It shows 195
